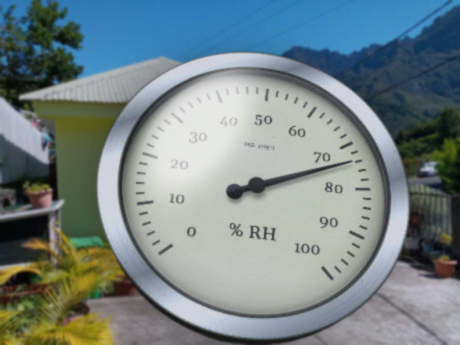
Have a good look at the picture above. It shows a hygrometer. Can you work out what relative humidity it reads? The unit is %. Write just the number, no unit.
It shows 74
